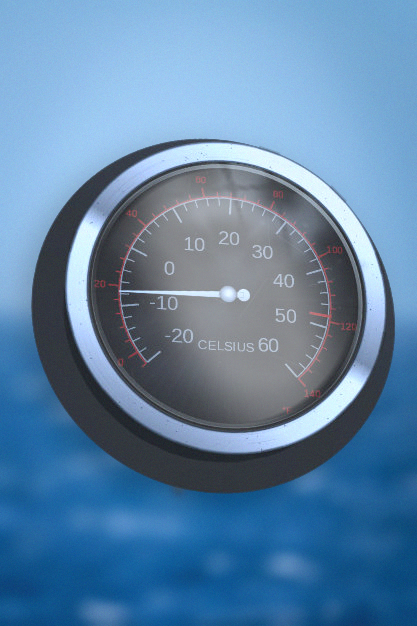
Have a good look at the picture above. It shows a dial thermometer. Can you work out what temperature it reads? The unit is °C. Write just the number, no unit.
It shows -8
